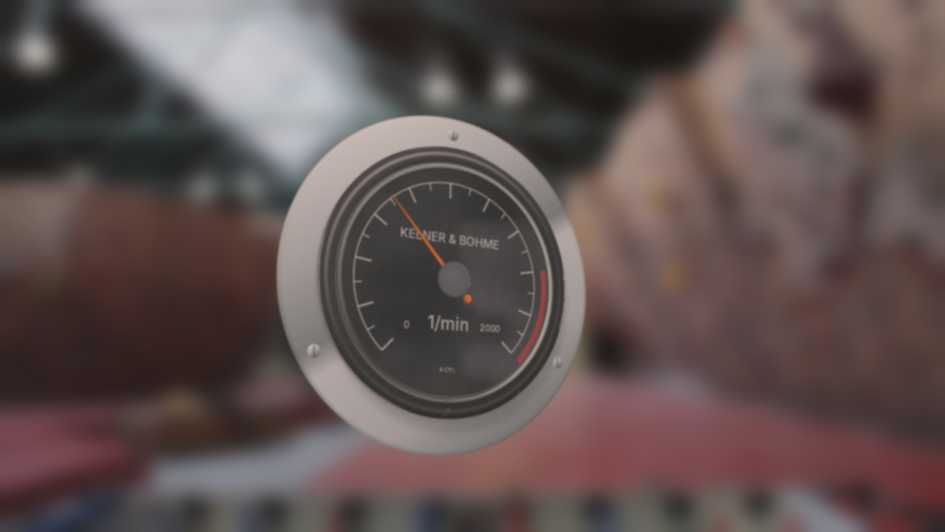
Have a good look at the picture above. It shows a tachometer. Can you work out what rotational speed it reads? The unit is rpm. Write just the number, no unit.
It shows 700
